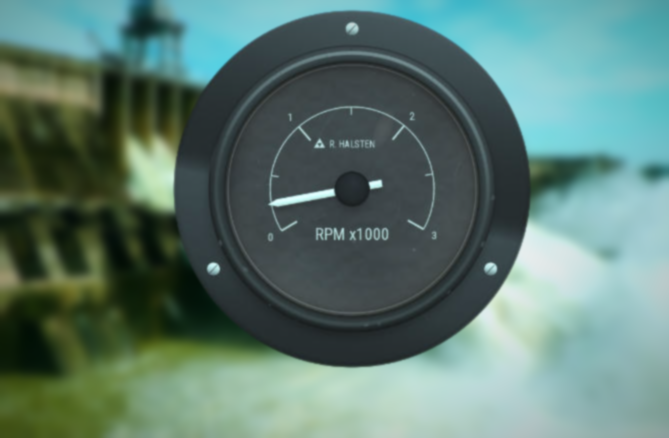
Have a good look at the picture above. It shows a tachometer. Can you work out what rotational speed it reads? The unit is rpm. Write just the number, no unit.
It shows 250
